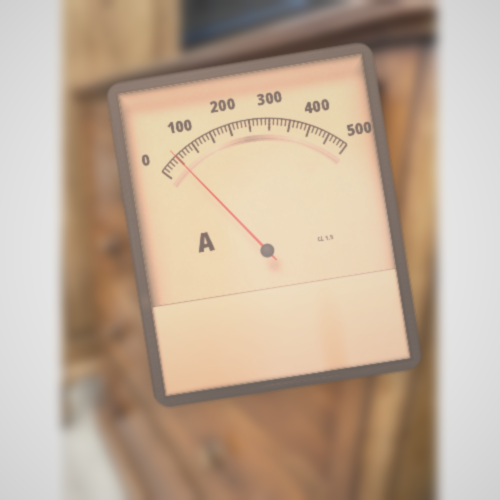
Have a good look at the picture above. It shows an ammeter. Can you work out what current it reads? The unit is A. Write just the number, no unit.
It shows 50
